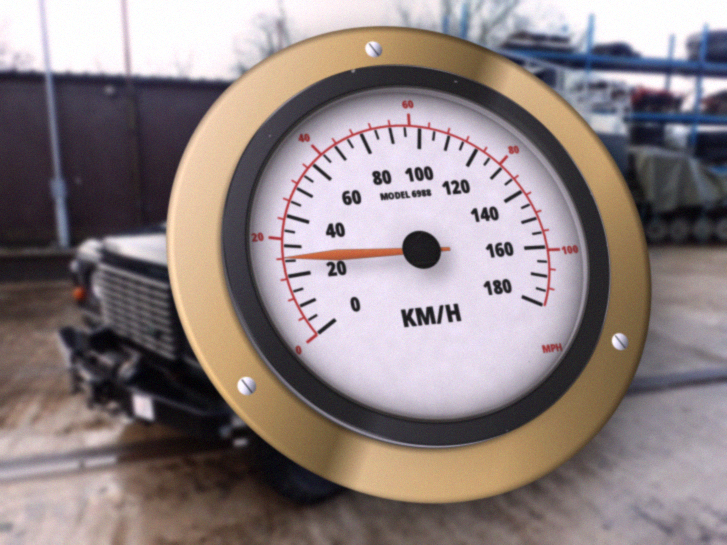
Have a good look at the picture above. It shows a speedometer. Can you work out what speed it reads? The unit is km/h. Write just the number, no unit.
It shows 25
